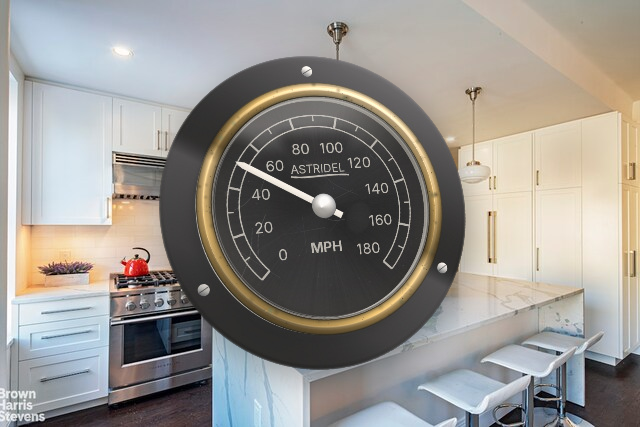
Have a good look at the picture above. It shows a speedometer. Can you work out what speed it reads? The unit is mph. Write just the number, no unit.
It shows 50
